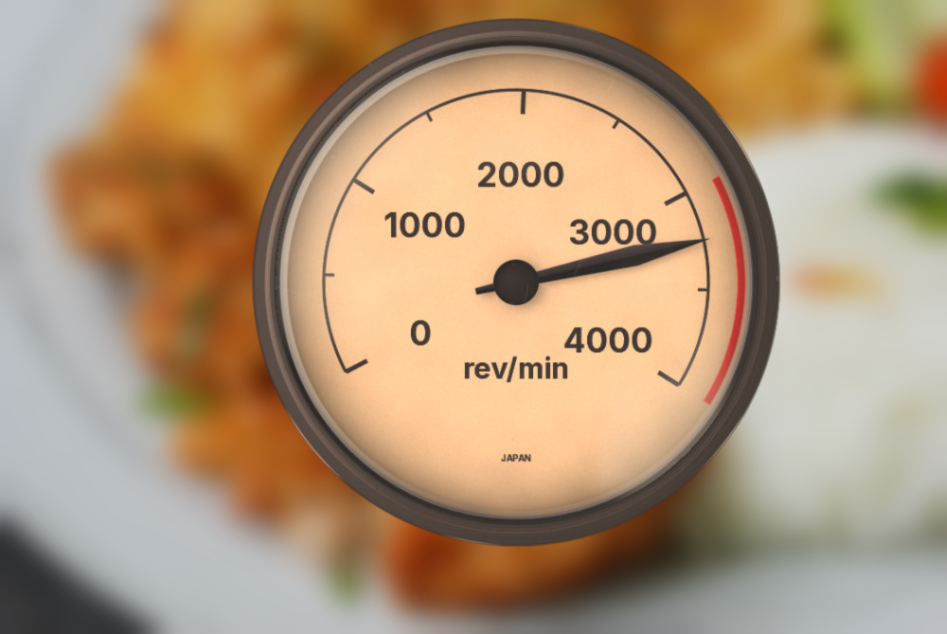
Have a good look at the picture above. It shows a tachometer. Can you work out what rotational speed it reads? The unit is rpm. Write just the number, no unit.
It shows 3250
